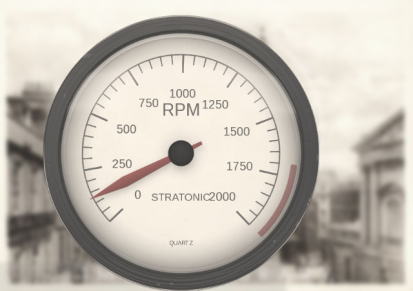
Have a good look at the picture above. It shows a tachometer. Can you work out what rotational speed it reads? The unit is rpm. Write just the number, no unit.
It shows 125
